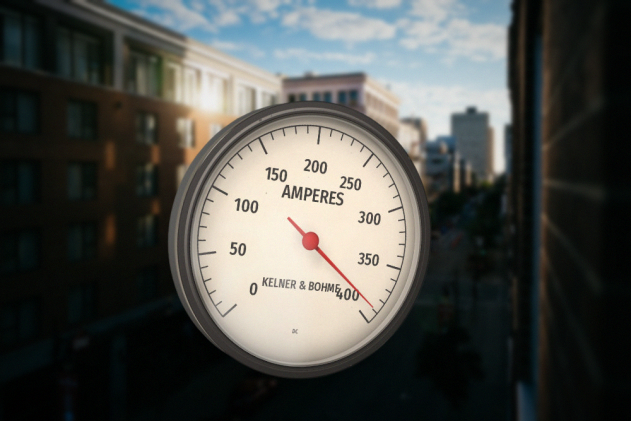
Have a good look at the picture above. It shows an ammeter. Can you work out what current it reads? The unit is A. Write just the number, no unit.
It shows 390
